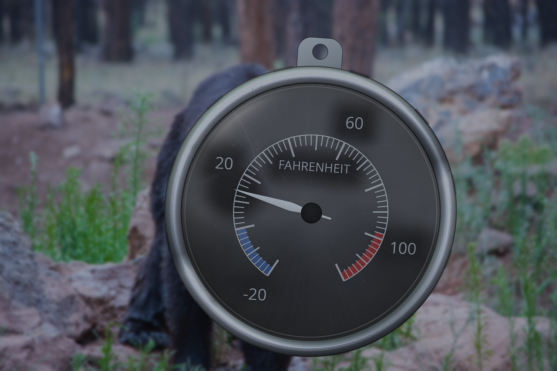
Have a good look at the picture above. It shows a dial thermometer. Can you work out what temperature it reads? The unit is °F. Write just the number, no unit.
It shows 14
